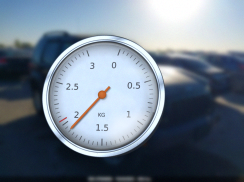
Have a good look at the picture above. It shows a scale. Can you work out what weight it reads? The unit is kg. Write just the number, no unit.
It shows 1.9
